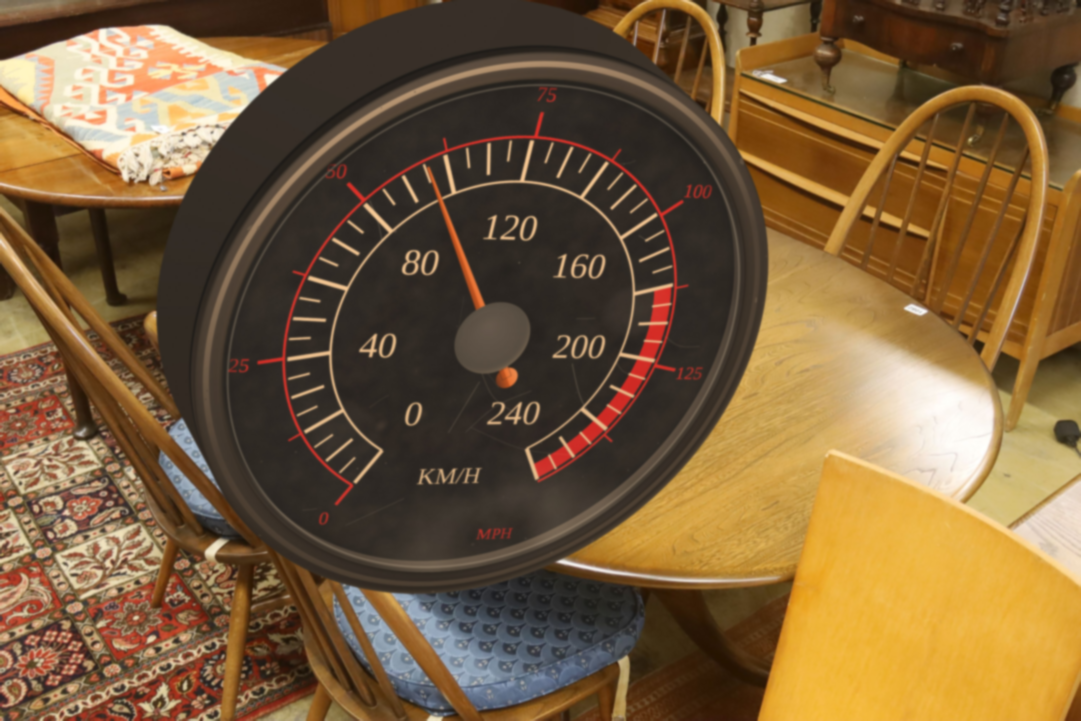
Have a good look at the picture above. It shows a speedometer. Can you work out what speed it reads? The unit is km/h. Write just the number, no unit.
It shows 95
